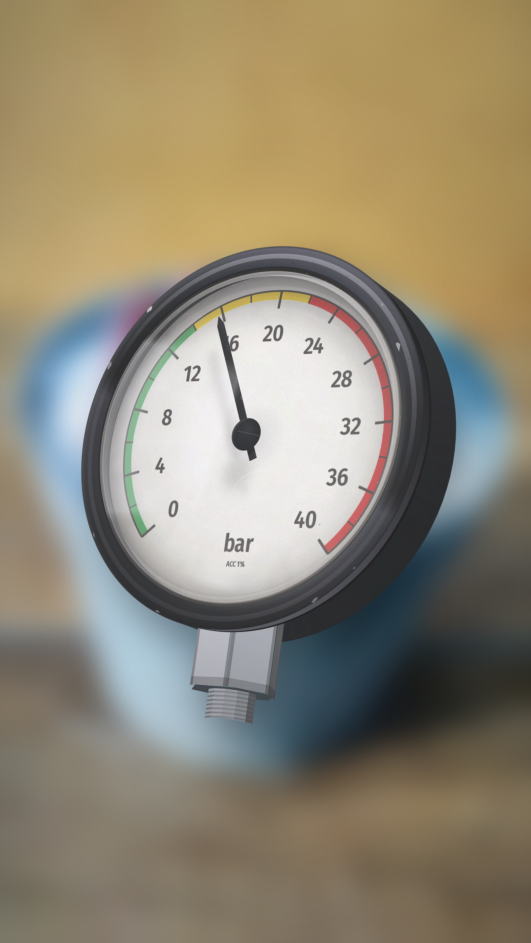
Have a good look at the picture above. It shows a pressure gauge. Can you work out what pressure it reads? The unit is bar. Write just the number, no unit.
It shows 16
